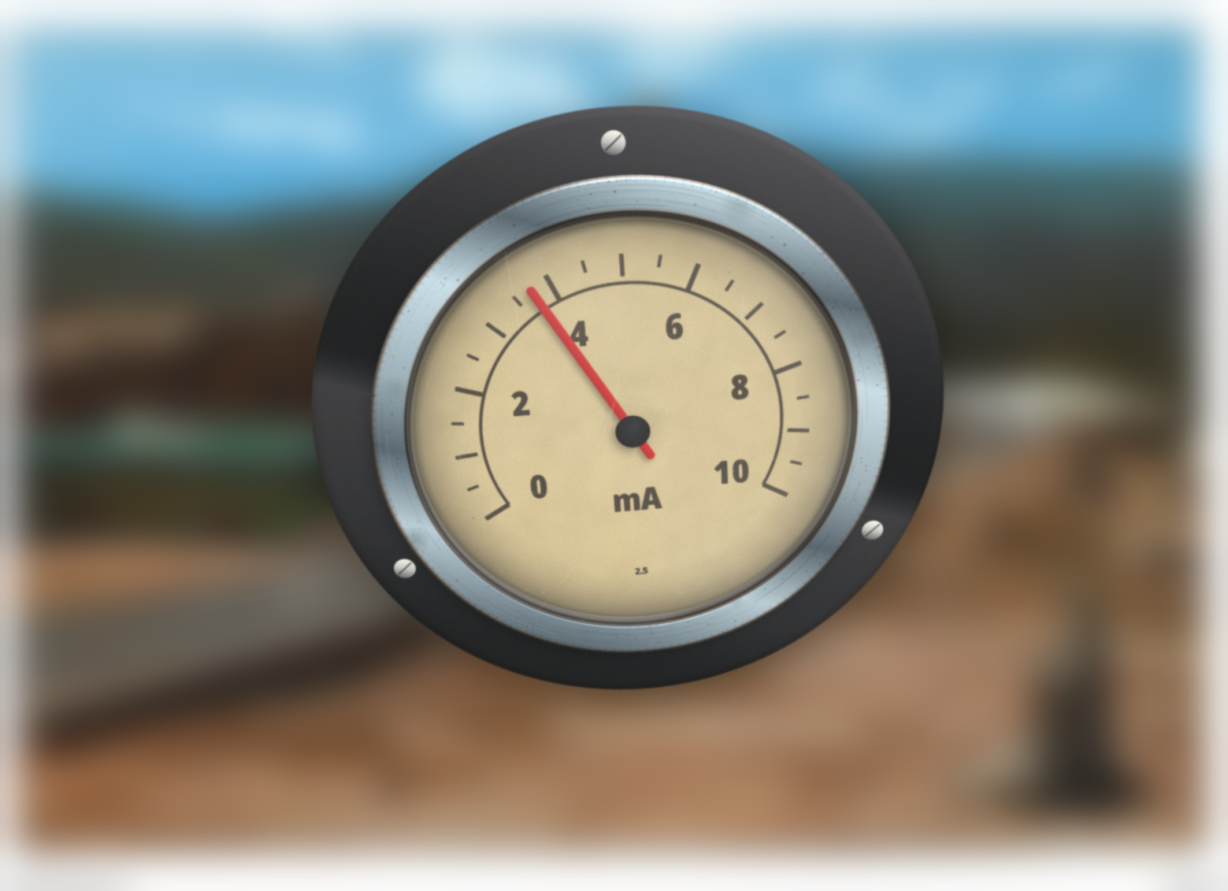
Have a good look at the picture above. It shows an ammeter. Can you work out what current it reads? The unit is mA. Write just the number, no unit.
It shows 3.75
